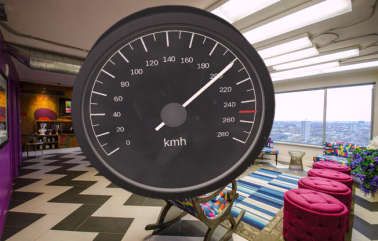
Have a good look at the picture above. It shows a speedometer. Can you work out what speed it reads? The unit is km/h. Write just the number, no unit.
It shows 200
